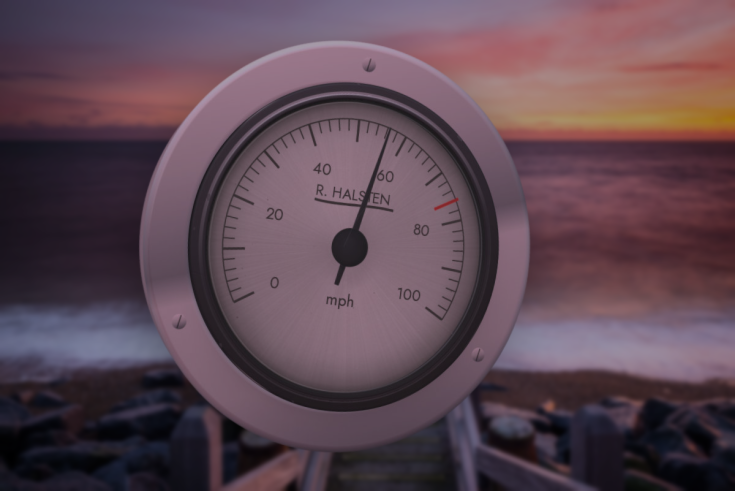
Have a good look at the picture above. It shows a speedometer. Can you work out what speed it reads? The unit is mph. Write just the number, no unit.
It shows 56
